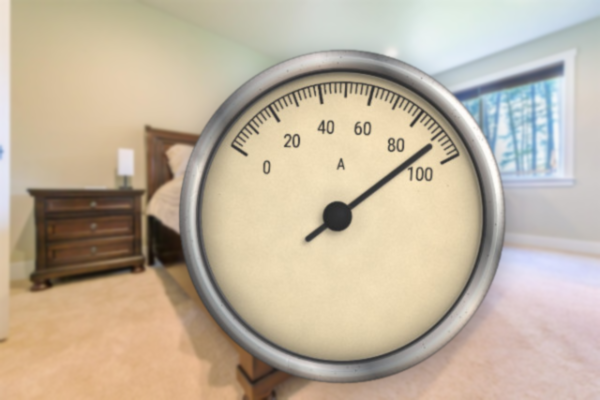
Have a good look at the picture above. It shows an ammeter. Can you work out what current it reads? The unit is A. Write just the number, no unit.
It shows 92
